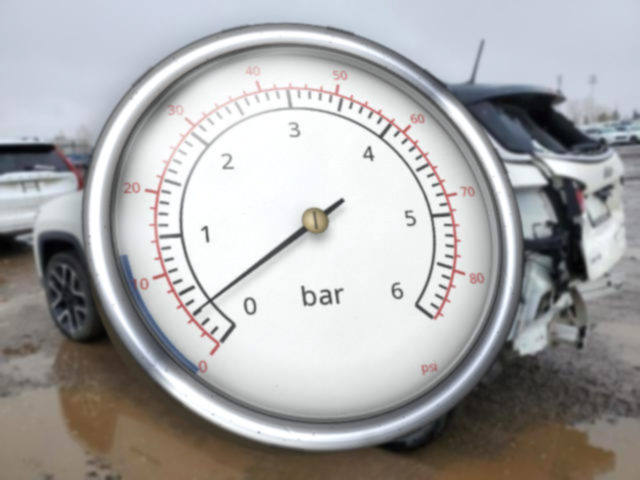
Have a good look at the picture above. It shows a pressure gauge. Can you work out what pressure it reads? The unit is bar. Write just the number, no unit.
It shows 0.3
